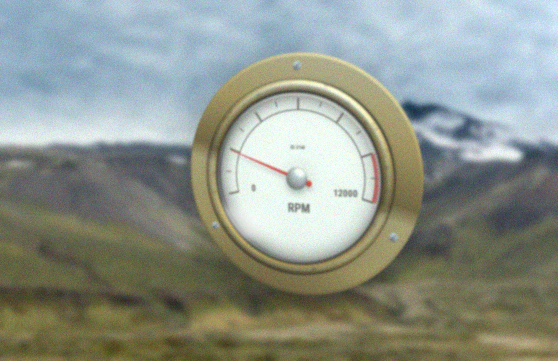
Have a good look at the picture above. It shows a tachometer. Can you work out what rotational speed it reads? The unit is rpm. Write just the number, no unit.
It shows 2000
